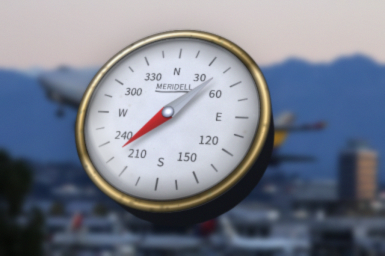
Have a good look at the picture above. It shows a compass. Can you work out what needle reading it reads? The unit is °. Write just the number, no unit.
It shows 225
